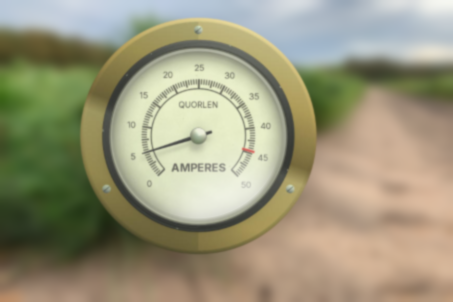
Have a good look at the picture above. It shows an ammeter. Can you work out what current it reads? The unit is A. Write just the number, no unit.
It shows 5
